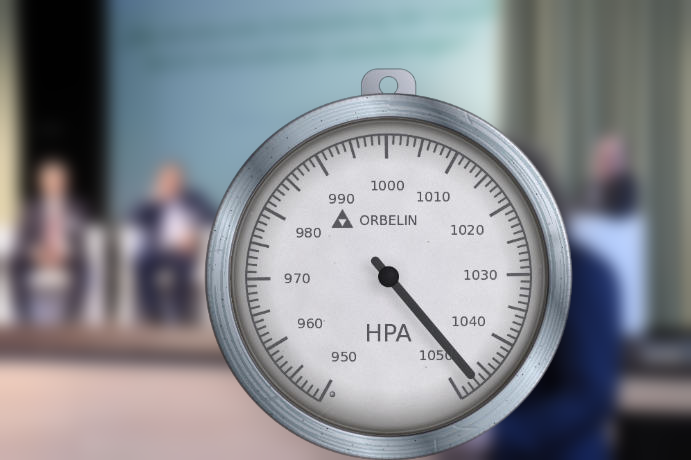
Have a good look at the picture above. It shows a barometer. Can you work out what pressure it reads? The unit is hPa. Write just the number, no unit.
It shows 1047
